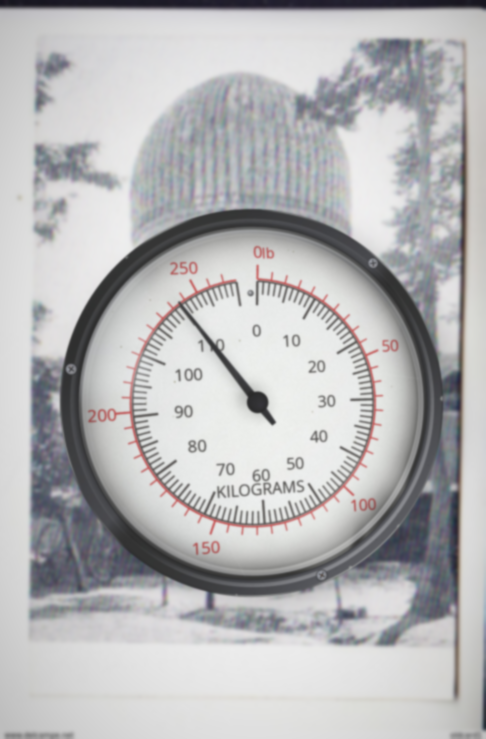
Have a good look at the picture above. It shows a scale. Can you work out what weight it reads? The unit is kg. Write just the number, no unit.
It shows 110
